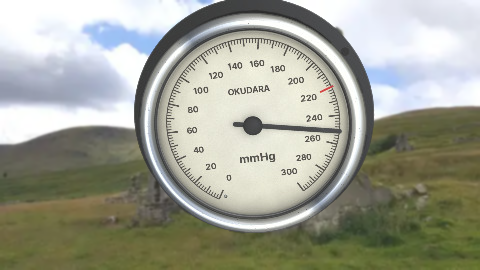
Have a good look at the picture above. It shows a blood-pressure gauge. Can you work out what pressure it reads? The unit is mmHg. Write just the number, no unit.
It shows 250
